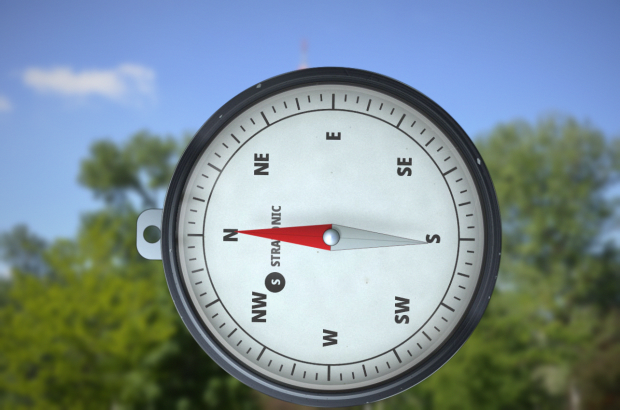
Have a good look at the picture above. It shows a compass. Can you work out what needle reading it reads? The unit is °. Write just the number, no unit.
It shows 2.5
